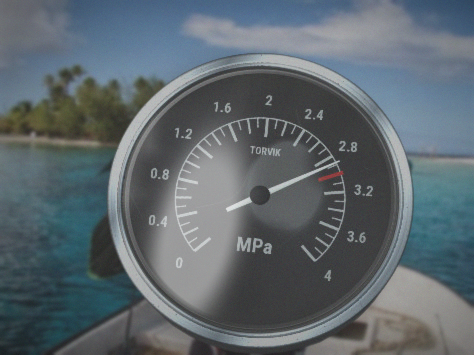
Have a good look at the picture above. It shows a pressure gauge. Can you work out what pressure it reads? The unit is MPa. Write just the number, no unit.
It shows 2.9
